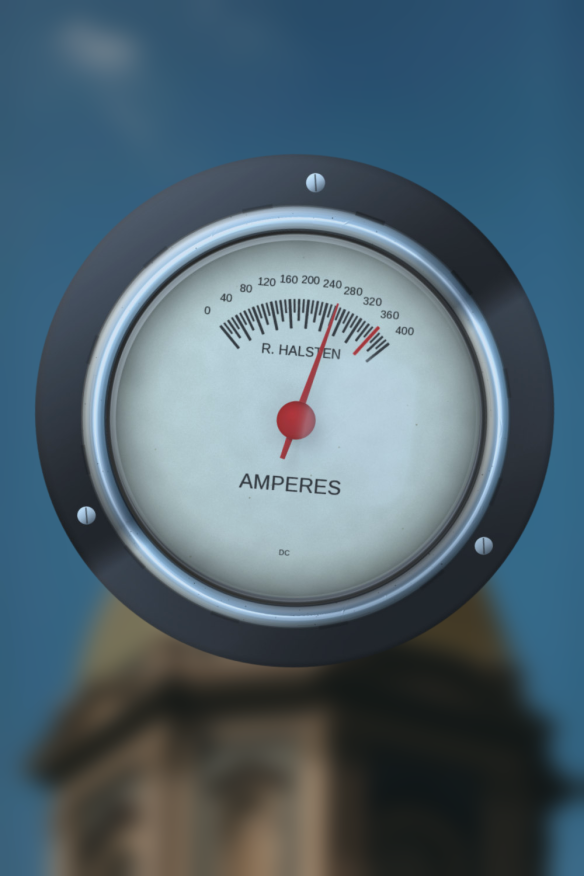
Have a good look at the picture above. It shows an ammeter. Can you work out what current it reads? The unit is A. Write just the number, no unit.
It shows 260
